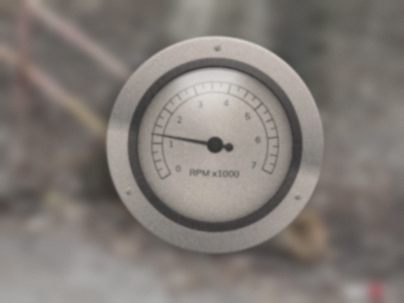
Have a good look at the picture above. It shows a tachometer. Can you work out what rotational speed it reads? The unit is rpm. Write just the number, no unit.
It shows 1250
